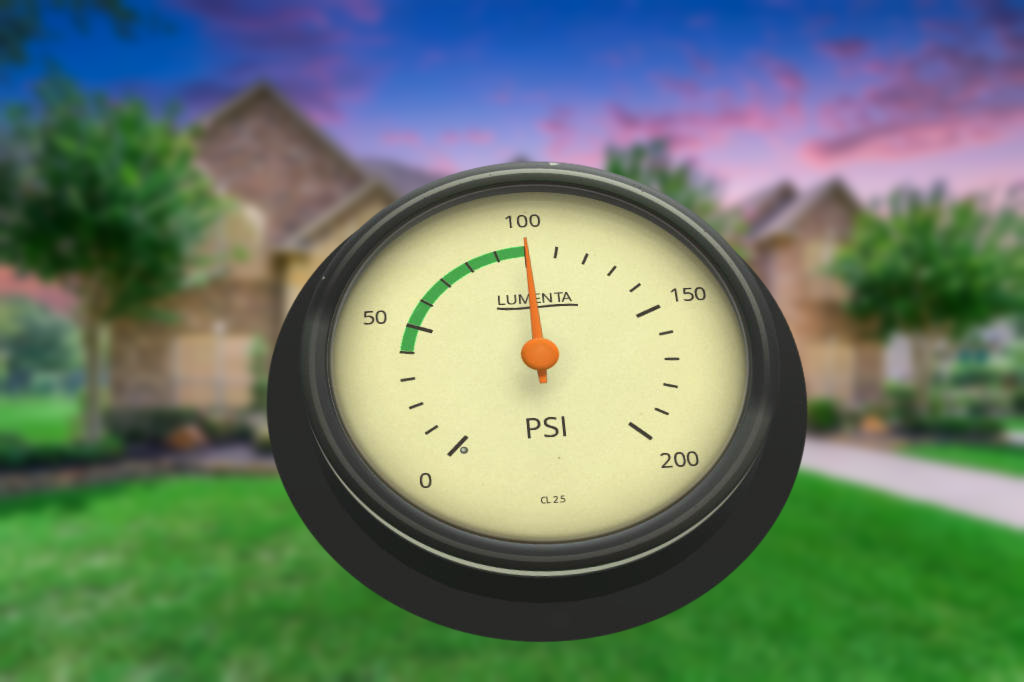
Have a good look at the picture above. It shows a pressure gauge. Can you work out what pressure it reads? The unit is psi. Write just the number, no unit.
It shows 100
